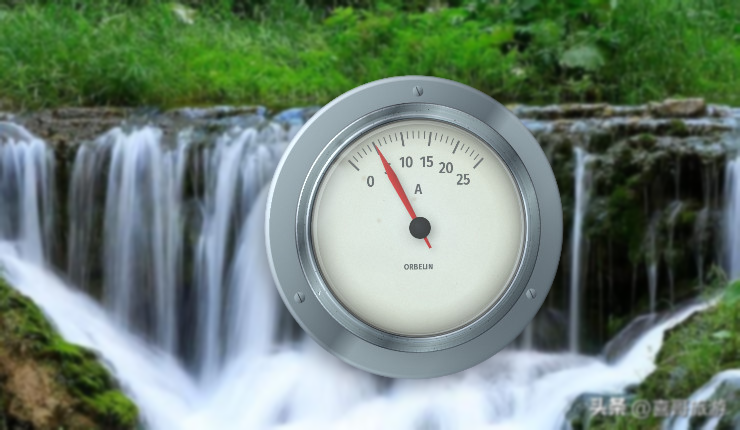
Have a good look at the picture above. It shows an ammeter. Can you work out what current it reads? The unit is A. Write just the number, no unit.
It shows 5
